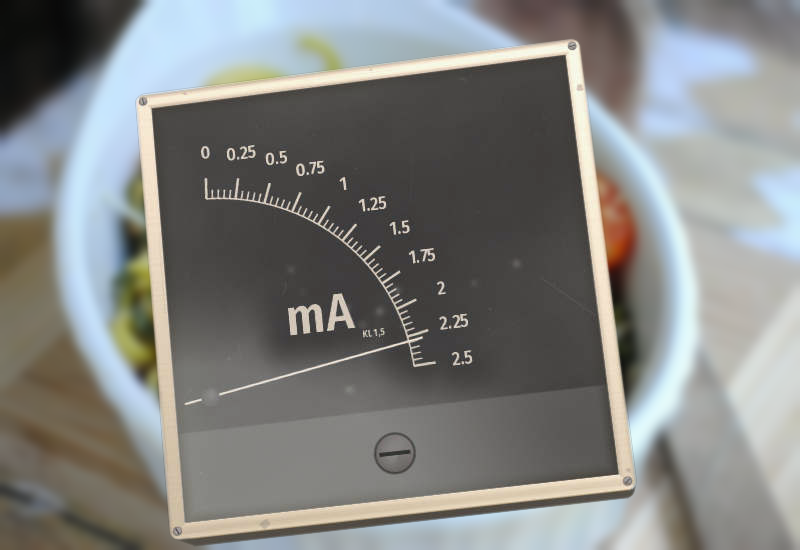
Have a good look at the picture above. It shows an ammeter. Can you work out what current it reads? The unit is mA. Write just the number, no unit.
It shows 2.3
